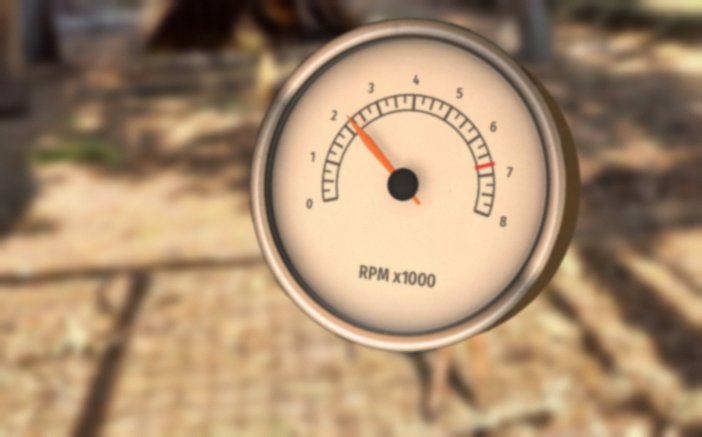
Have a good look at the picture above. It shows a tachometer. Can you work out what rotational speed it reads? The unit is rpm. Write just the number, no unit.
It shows 2250
